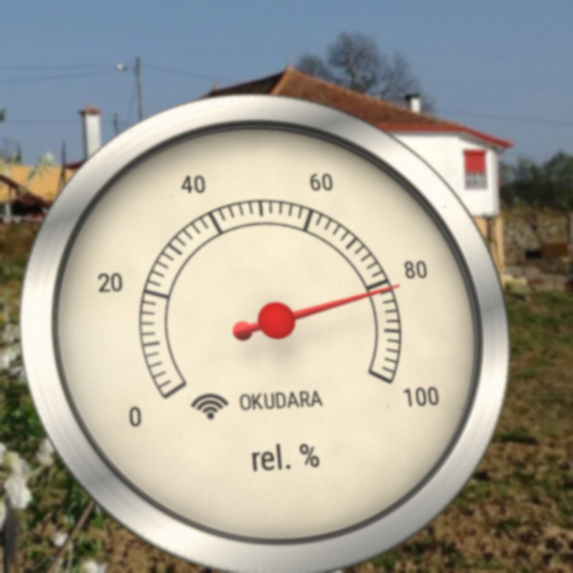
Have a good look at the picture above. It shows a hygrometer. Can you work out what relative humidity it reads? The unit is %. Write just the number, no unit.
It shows 82
